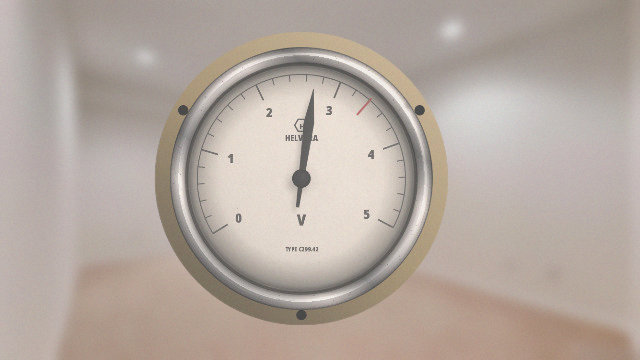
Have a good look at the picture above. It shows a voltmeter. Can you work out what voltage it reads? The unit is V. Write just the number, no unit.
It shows 2.7
